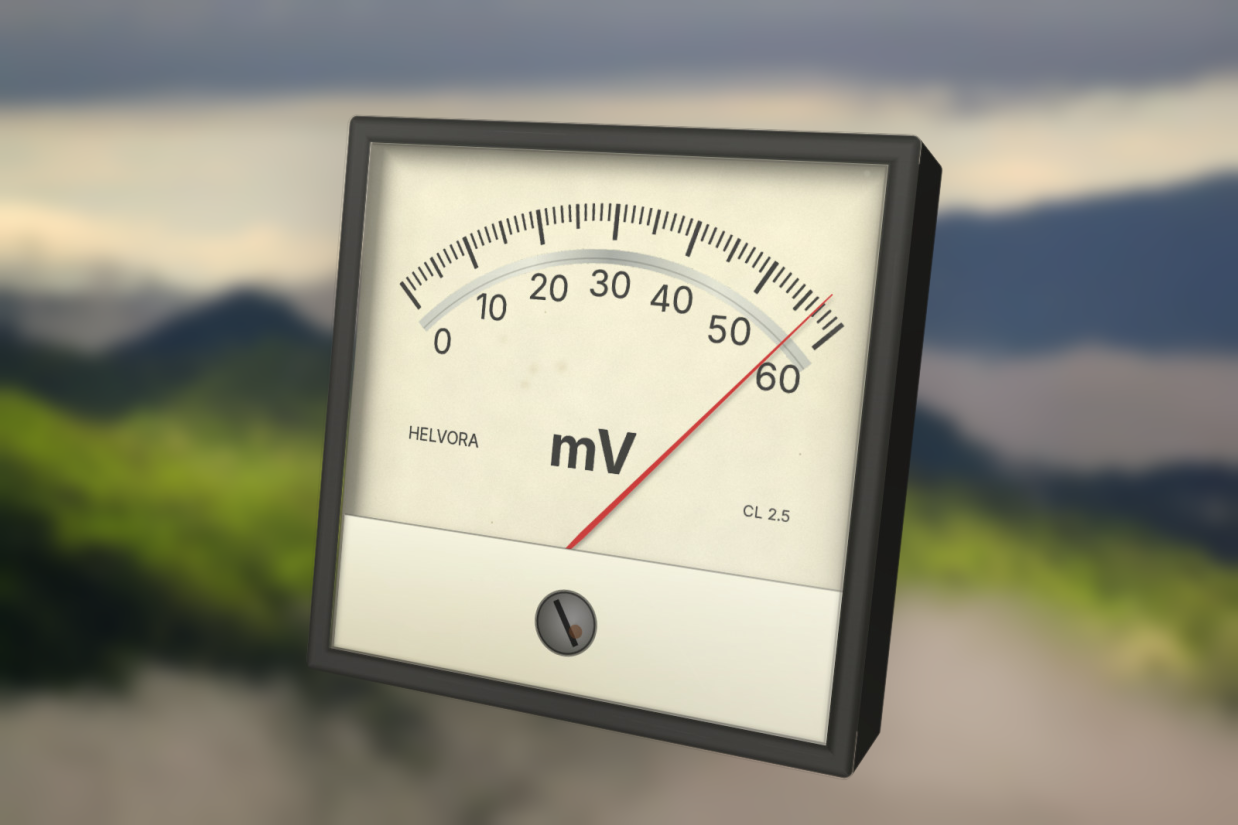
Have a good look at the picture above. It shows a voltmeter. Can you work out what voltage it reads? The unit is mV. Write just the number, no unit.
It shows 57
